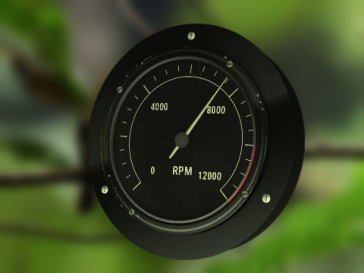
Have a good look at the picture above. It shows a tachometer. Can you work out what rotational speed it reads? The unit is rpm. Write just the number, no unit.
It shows 7500
